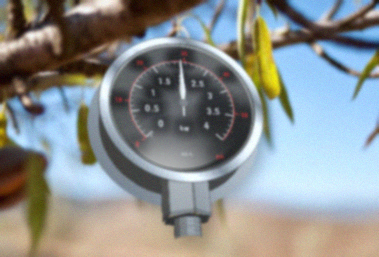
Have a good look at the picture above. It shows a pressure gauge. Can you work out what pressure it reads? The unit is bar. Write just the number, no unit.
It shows 2
